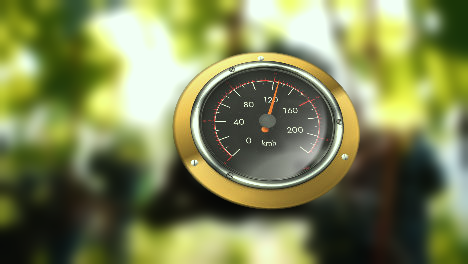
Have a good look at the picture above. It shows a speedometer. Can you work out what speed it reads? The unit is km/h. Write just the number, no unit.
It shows 125
